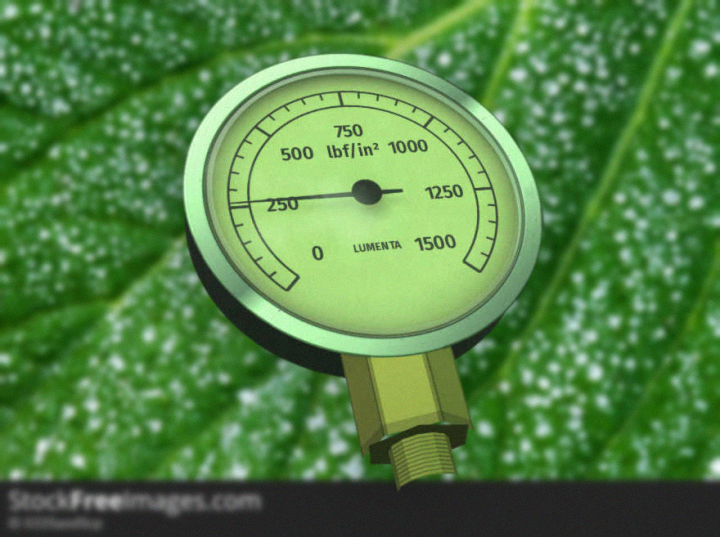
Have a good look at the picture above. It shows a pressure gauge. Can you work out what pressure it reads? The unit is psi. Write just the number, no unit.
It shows 250
